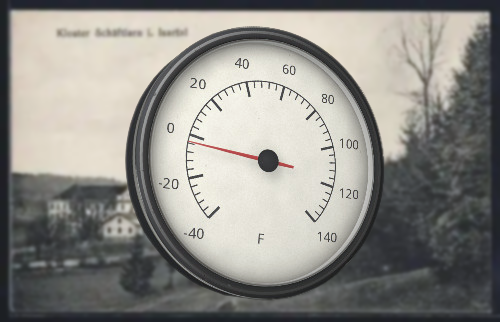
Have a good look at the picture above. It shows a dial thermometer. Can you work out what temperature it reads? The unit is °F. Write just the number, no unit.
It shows -4
